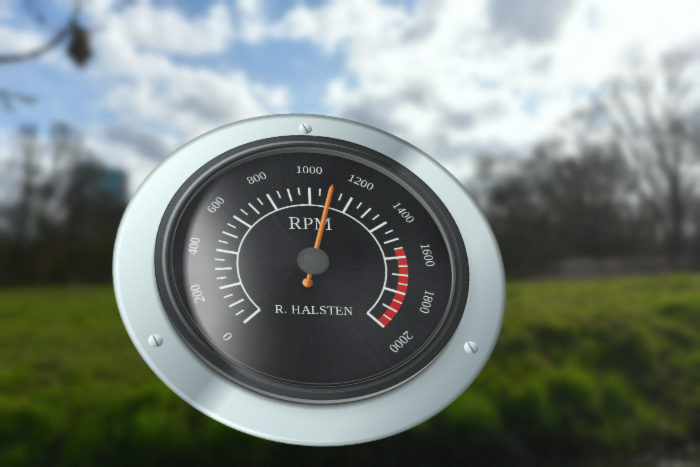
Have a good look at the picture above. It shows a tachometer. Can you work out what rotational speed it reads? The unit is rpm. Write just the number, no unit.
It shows 1100
